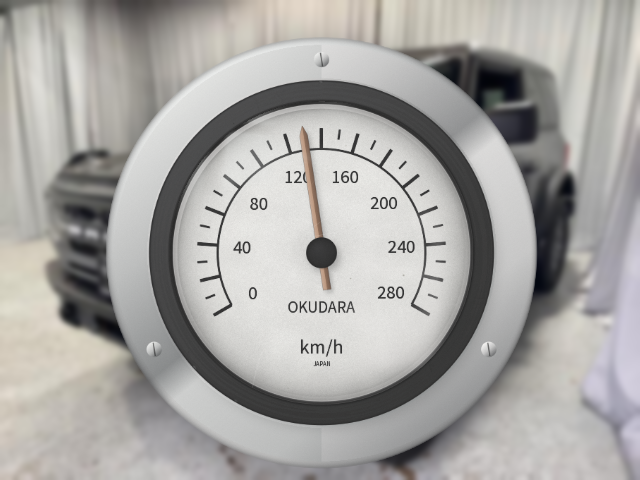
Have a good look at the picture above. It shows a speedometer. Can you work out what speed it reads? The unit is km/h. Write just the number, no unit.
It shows 130
